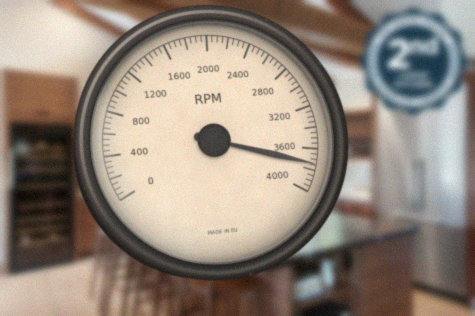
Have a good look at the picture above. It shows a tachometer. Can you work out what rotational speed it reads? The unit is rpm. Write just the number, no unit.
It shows 3750
